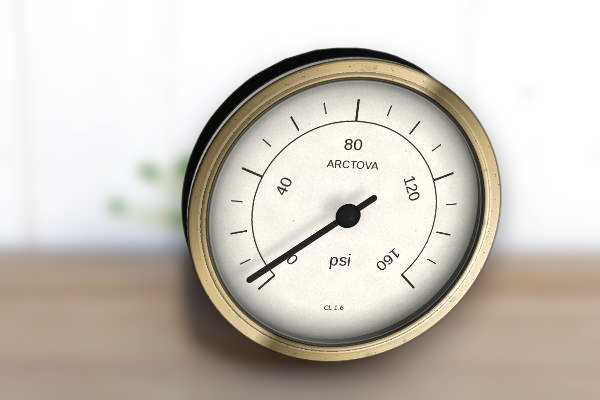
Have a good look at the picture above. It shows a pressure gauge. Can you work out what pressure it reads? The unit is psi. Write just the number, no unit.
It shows 5
